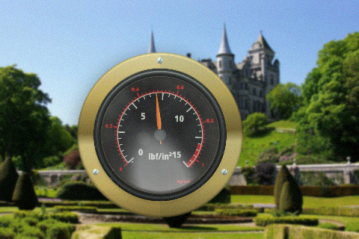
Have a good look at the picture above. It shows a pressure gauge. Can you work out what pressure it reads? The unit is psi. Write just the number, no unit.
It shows 7
